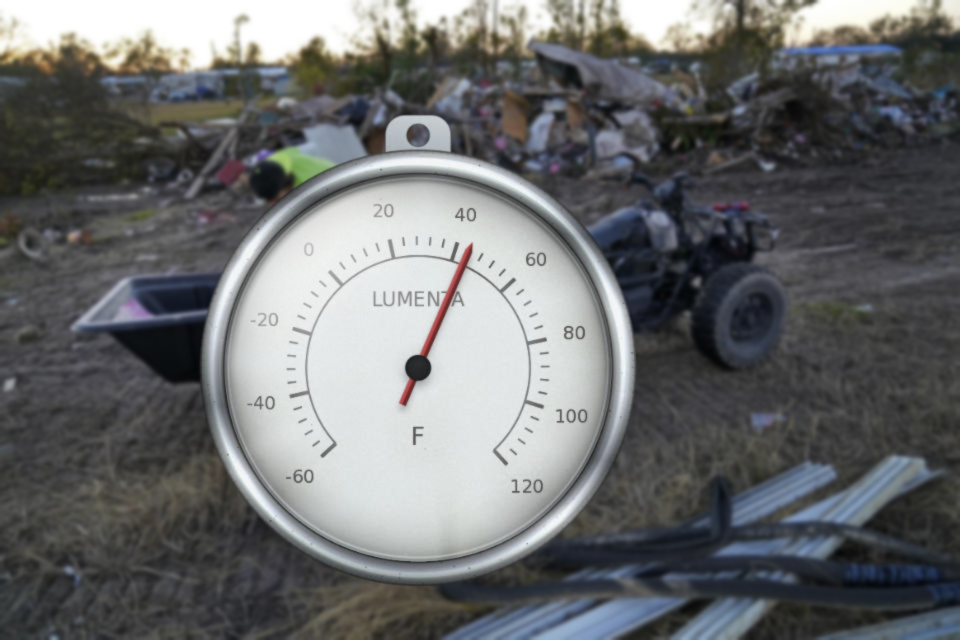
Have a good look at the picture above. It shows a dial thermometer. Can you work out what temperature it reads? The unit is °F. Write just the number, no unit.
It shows 44
